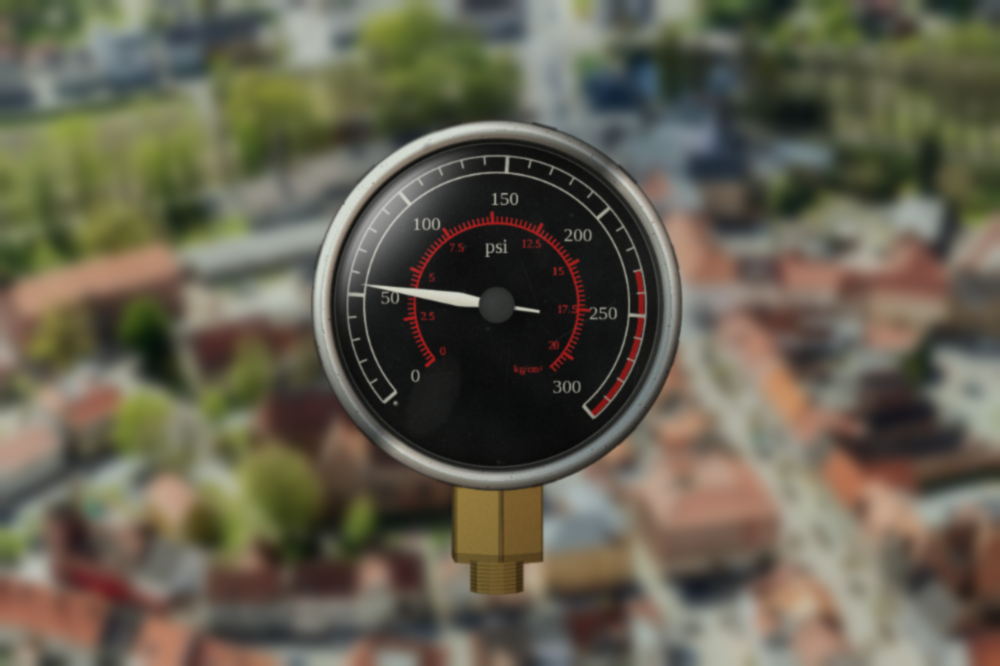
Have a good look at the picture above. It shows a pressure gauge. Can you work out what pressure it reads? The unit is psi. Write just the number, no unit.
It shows 55
